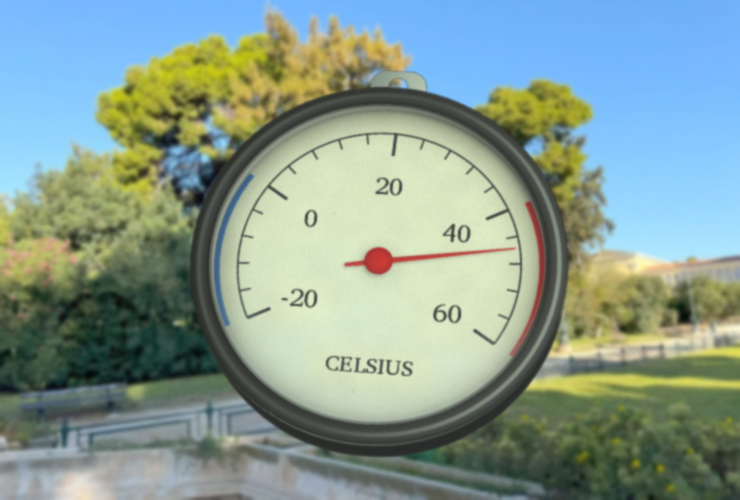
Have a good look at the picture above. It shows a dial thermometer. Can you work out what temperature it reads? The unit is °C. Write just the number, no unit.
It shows 46
